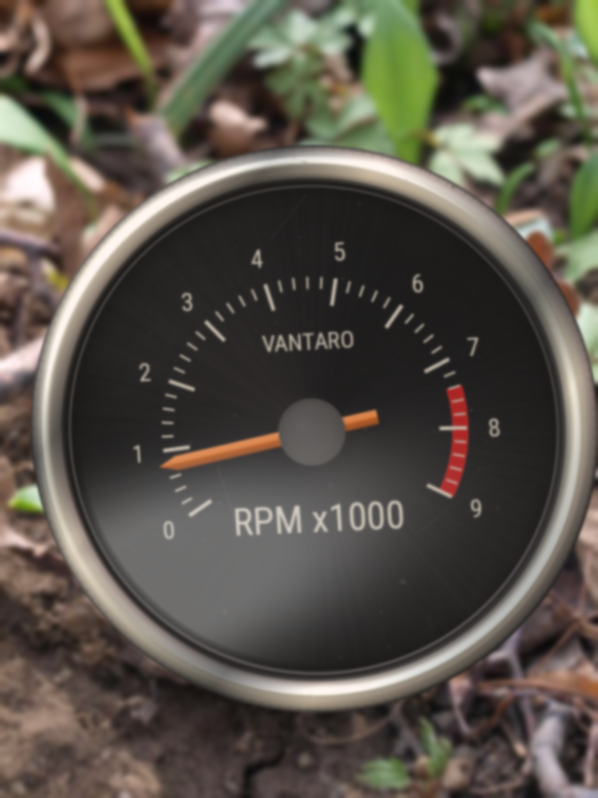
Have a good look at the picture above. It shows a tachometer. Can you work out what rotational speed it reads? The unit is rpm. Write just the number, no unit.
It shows 800
